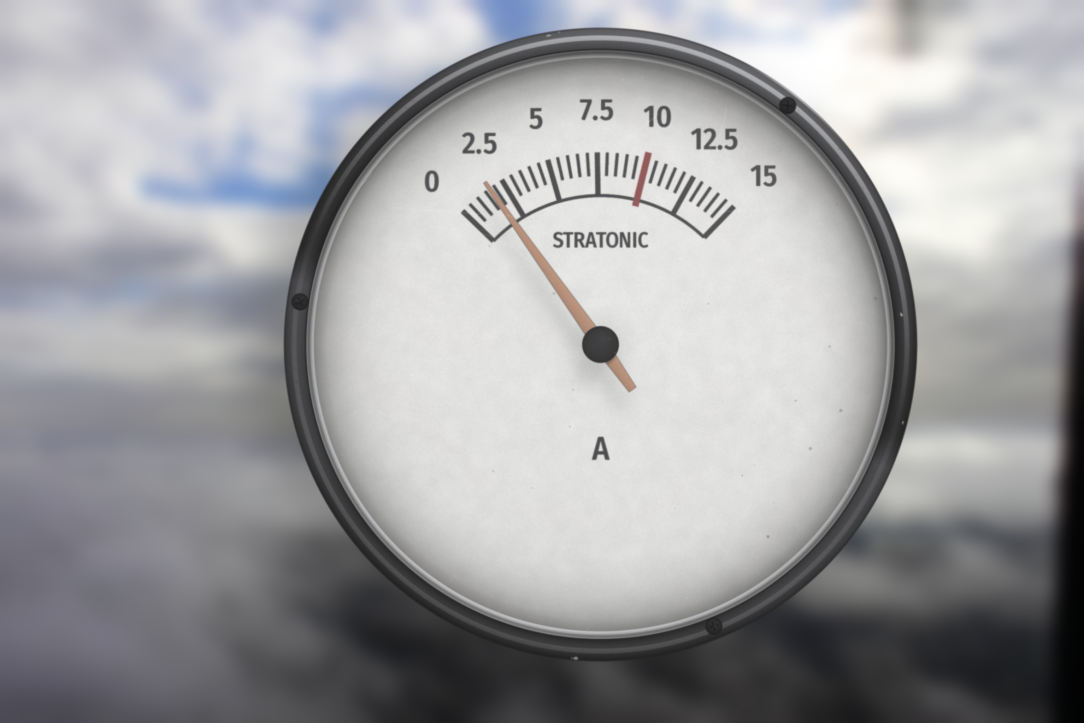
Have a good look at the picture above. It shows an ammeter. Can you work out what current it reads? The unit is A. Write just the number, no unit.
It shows 1.75
